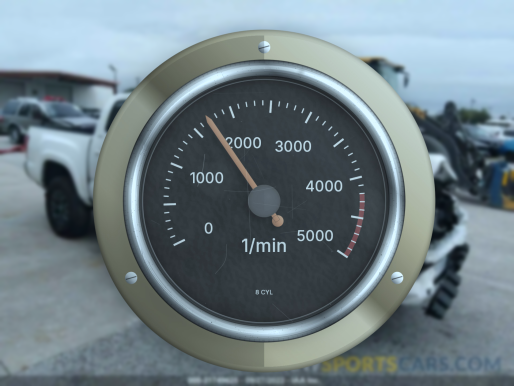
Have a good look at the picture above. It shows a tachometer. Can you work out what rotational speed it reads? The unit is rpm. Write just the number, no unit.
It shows 1700
